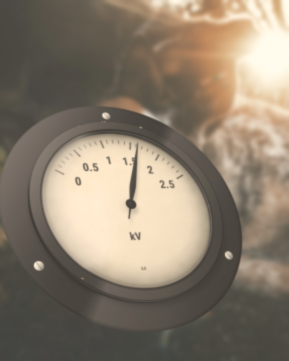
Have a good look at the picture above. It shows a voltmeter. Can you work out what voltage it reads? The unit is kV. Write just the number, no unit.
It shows 1.6
